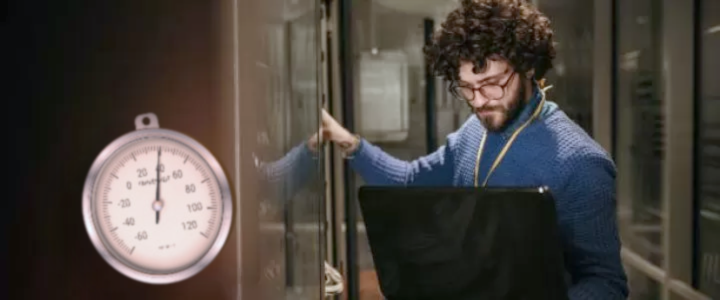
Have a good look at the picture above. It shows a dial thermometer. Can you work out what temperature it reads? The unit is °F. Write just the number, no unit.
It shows 40
